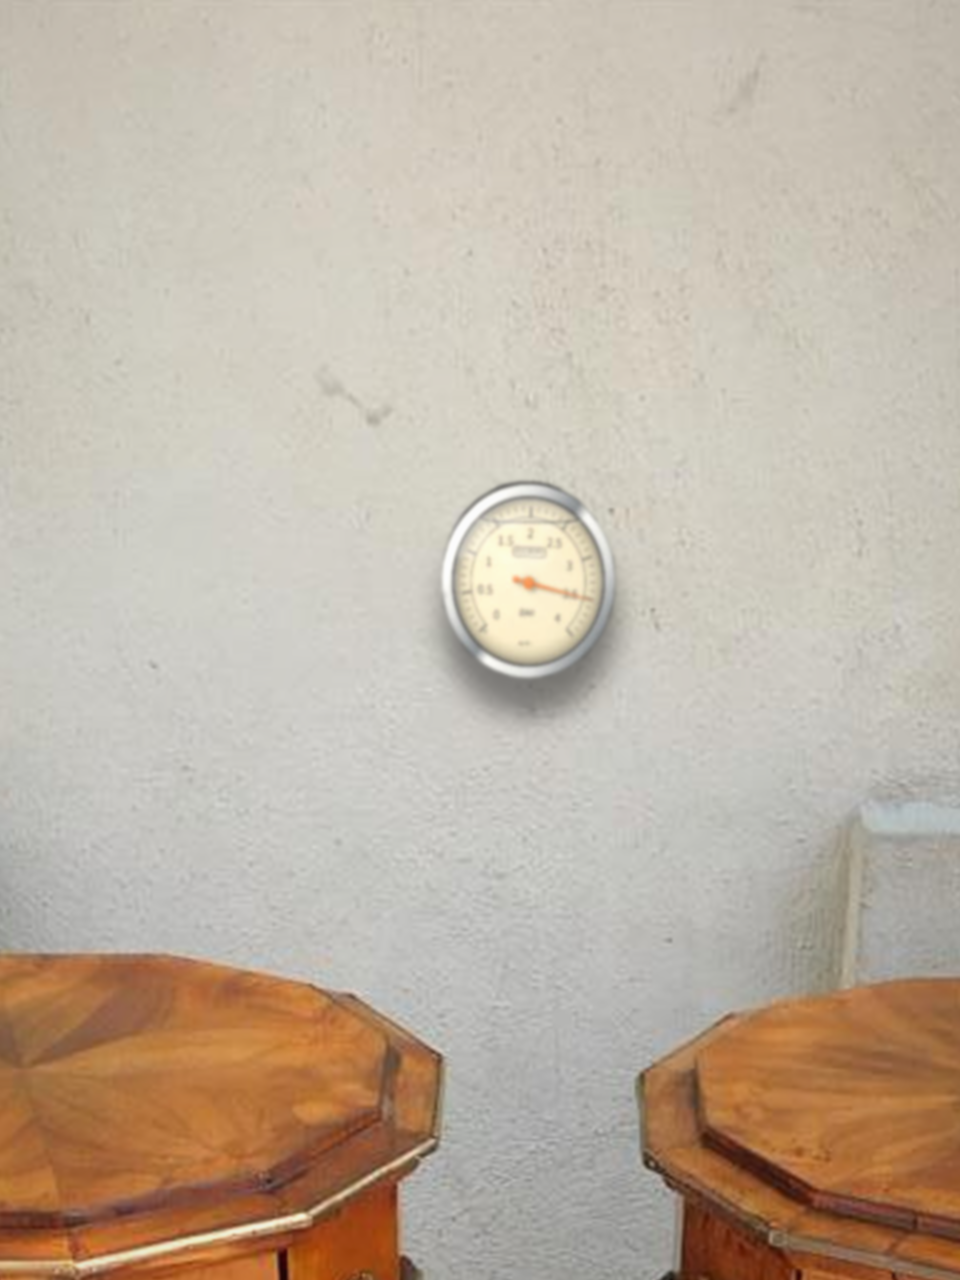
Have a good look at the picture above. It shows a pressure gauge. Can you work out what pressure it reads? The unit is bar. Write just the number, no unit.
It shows 3.5
